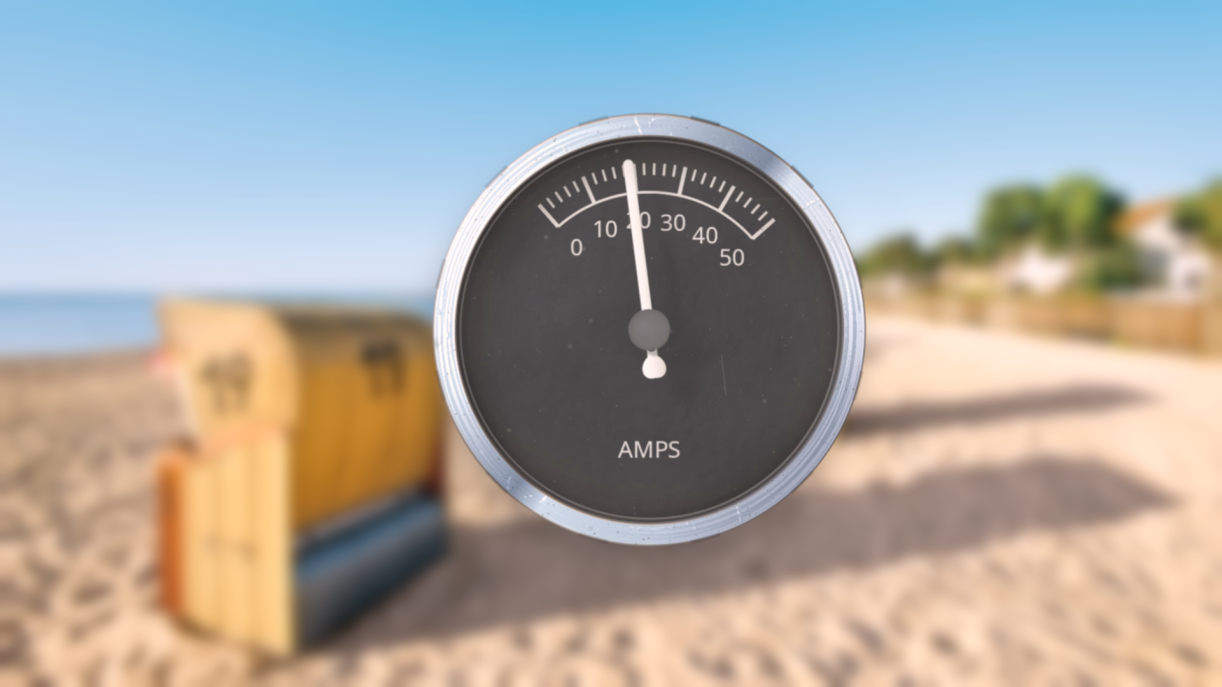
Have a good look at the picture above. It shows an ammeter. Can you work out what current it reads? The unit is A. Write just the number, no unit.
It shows 19
